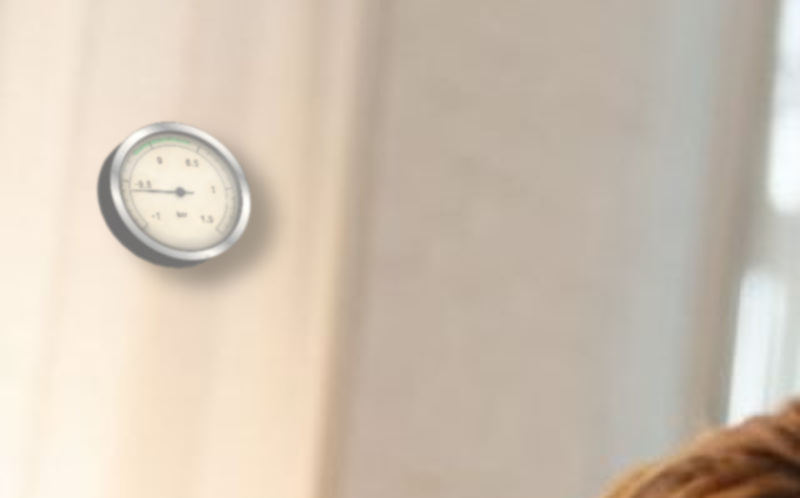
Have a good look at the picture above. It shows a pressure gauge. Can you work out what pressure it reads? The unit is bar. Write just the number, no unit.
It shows -0.6
